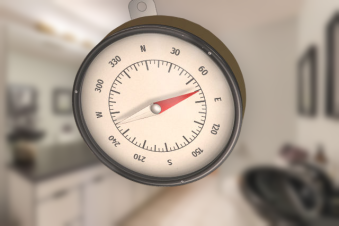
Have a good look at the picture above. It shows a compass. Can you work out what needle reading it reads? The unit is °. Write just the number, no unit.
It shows 75
